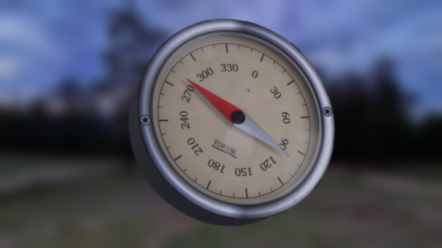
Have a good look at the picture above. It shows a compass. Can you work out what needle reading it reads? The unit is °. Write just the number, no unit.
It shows 280
